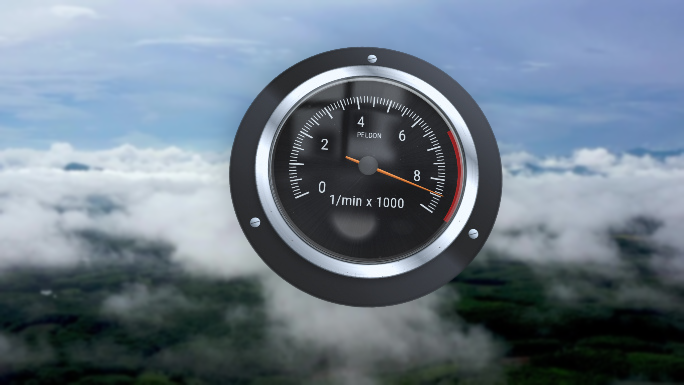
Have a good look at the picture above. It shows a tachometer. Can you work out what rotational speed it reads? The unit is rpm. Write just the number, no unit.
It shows 8500
